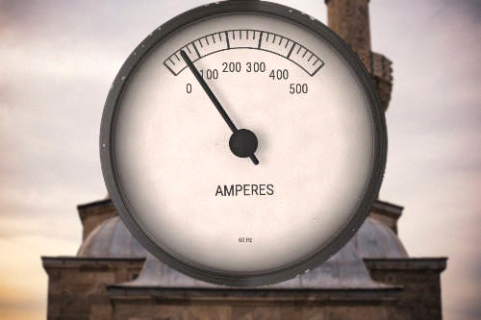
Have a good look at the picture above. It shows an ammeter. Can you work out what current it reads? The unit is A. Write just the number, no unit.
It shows 60
